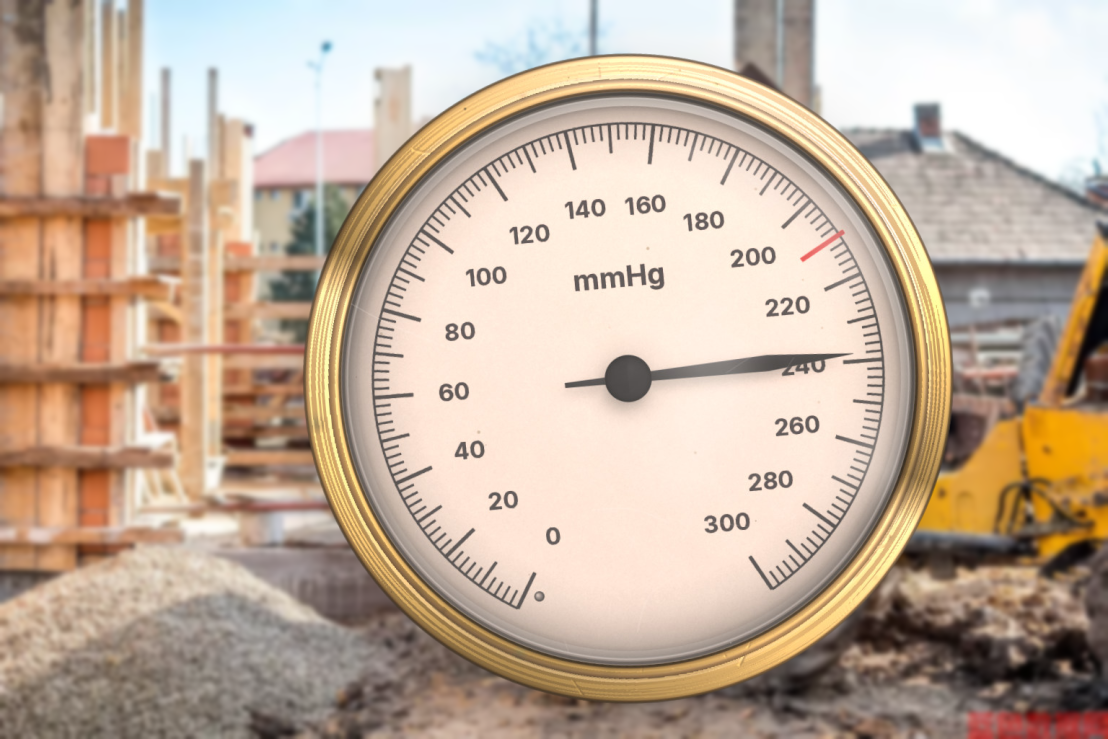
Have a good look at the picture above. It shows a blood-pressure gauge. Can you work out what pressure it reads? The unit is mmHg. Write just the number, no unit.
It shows 238
